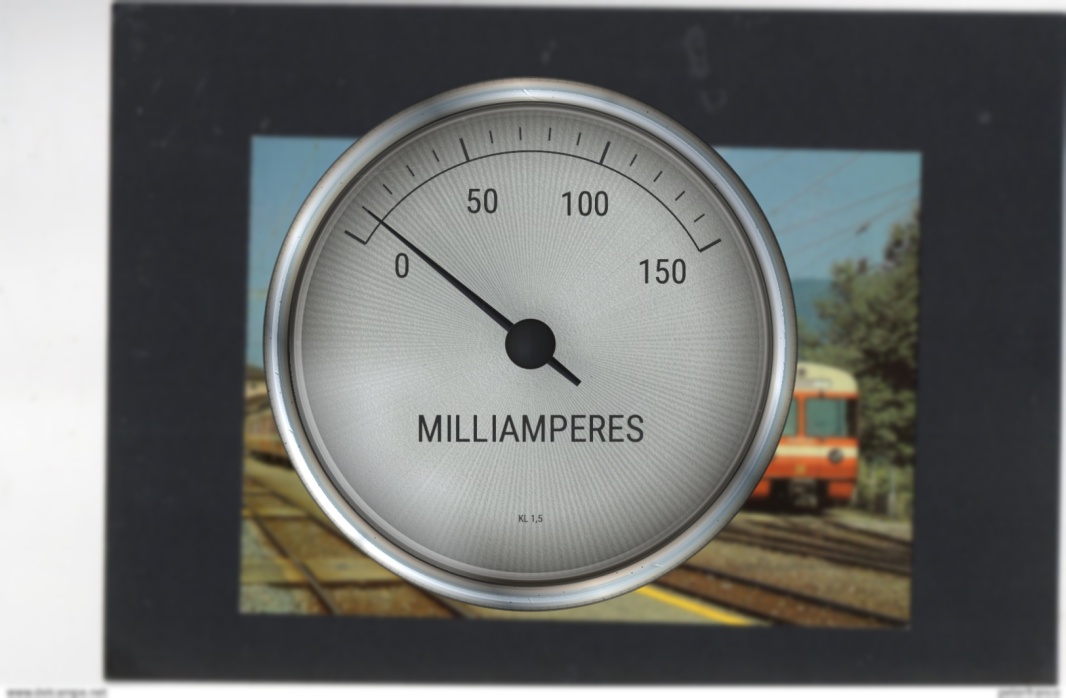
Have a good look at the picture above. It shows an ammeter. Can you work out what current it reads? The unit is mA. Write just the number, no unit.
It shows 10
